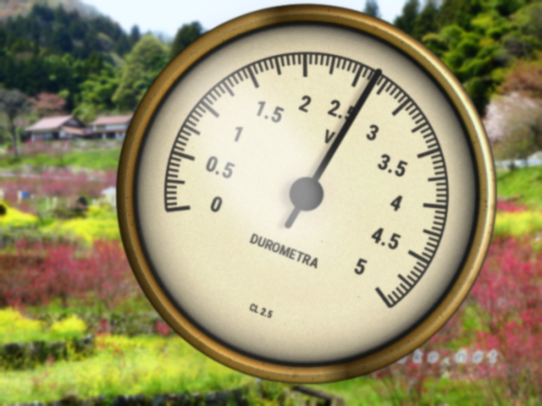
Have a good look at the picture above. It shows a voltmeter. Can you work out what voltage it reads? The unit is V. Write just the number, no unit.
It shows 2.65
